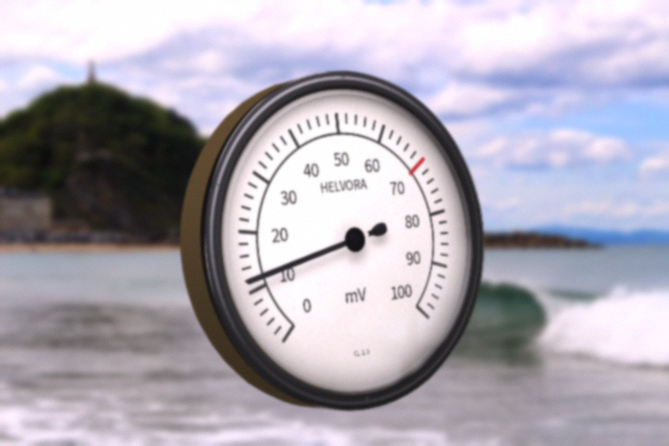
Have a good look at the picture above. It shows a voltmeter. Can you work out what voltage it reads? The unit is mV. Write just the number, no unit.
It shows 12
